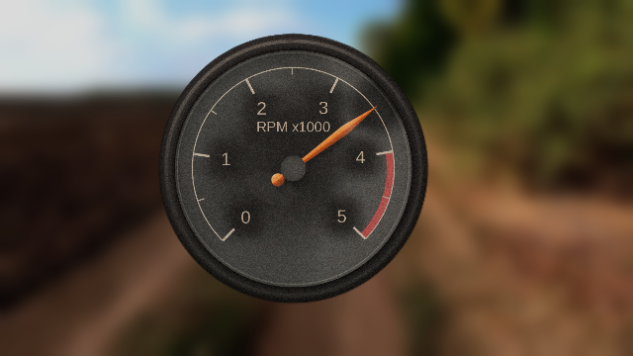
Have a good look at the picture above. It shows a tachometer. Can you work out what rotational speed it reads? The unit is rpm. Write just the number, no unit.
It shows 3500
